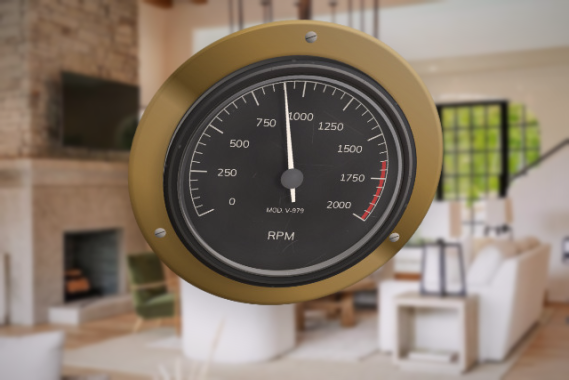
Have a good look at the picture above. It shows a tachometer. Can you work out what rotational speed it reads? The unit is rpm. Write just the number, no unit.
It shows 900
